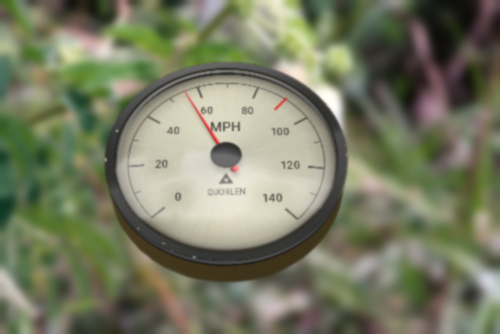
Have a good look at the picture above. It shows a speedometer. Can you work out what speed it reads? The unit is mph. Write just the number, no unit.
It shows 55
